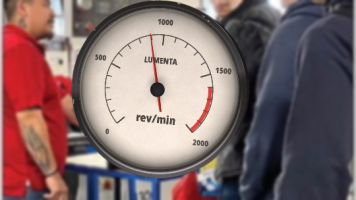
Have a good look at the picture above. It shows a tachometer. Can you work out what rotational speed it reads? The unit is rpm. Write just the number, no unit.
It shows 900
